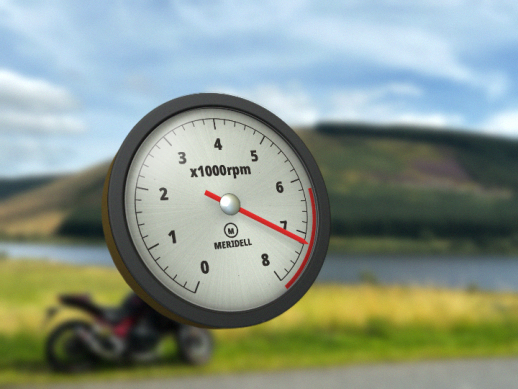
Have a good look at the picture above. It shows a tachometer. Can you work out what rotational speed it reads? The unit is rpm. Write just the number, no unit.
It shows 7200
